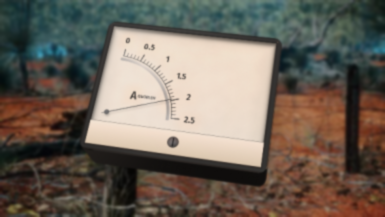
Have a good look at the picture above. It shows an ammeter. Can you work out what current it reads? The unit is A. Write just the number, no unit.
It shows 2
